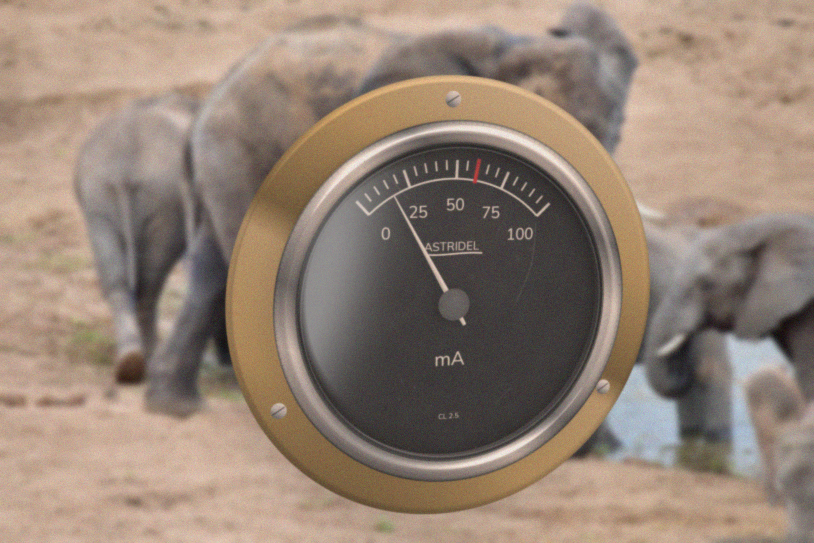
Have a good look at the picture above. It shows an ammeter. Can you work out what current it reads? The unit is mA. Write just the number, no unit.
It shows 15
